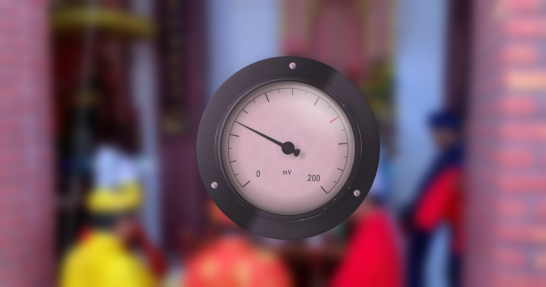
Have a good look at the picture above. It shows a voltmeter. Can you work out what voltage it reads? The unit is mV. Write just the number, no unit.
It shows 50
